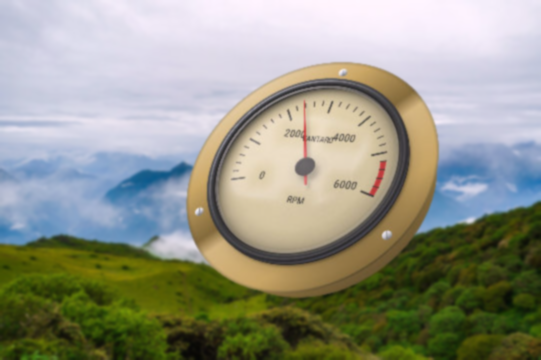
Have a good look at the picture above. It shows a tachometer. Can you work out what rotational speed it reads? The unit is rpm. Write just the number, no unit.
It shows 2400
